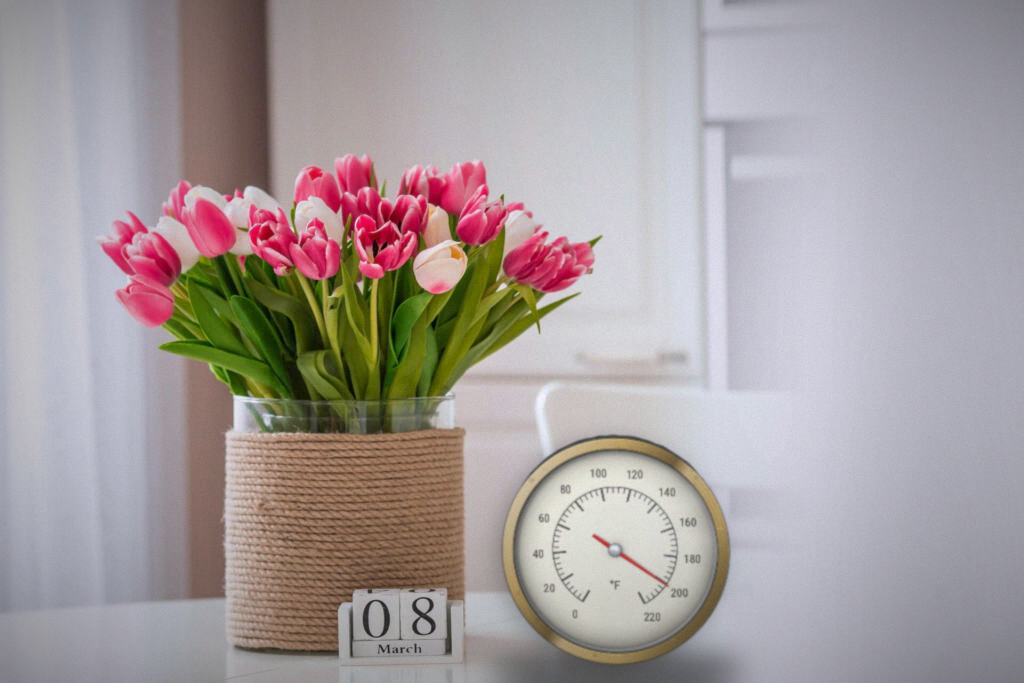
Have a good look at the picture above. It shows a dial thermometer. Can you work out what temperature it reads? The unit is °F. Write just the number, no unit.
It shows 200
